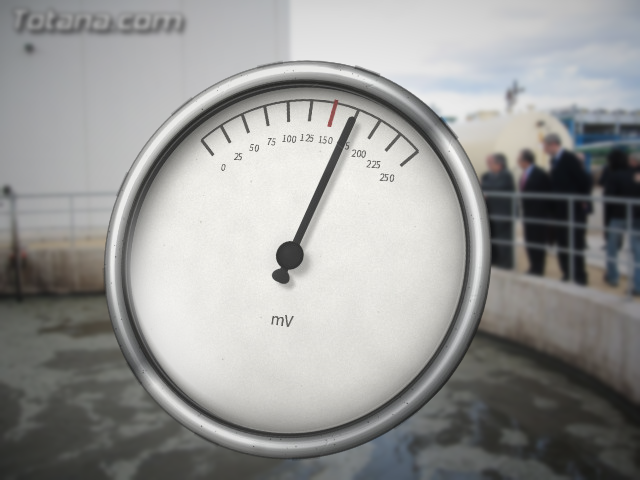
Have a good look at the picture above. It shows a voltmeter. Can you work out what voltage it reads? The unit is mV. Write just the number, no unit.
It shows 175
